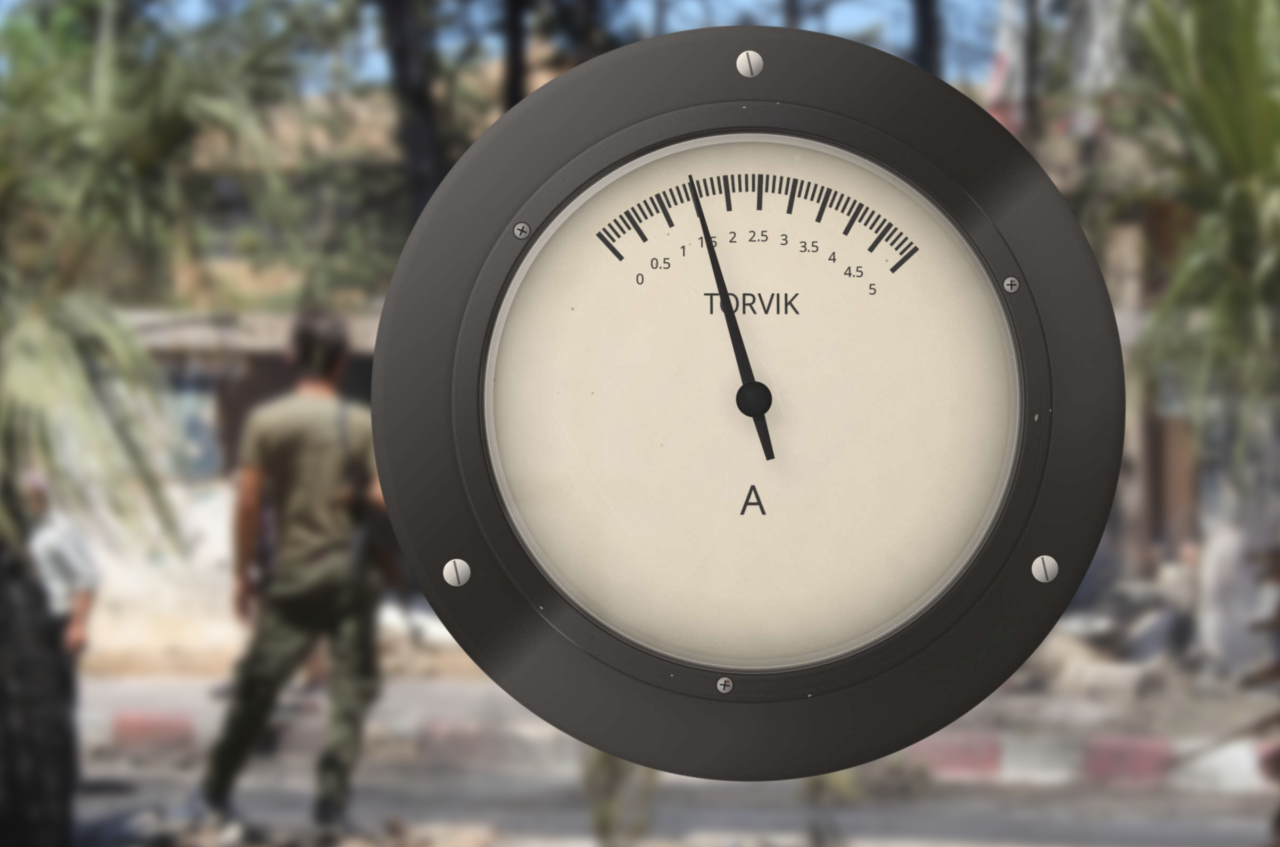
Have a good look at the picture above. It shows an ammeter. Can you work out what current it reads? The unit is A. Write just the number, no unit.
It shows 1.5
